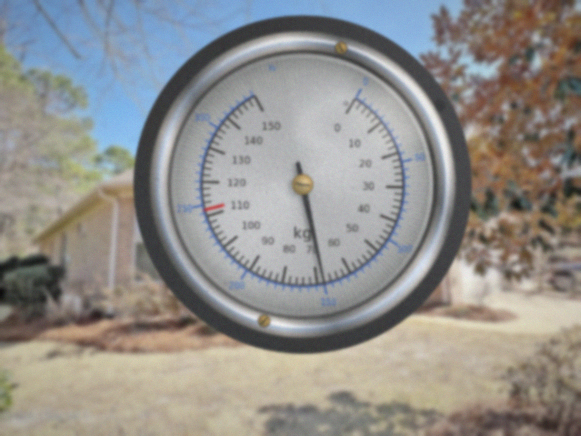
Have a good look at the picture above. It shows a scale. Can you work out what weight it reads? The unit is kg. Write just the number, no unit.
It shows 68
